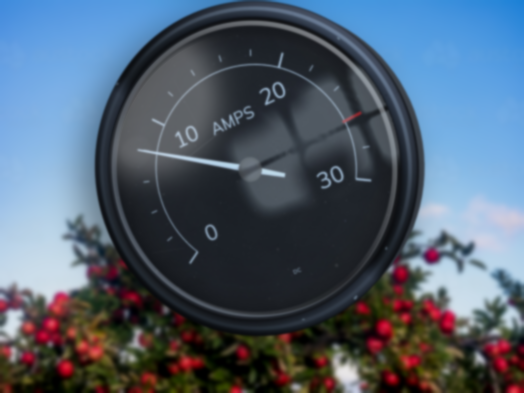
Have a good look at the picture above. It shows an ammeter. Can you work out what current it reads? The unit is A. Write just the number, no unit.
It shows 8
